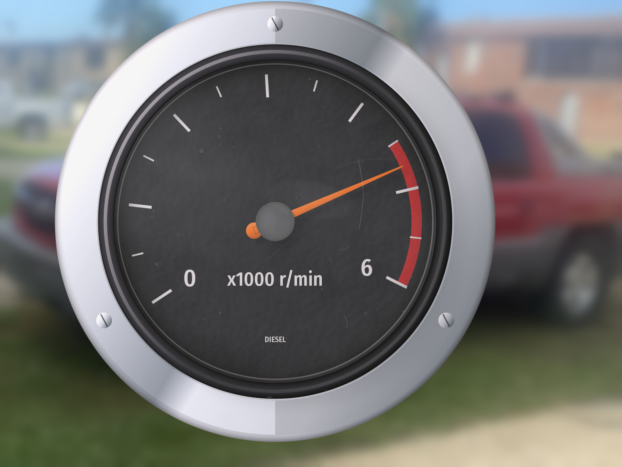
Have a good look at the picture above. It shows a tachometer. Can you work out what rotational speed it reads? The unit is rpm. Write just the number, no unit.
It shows 4750
